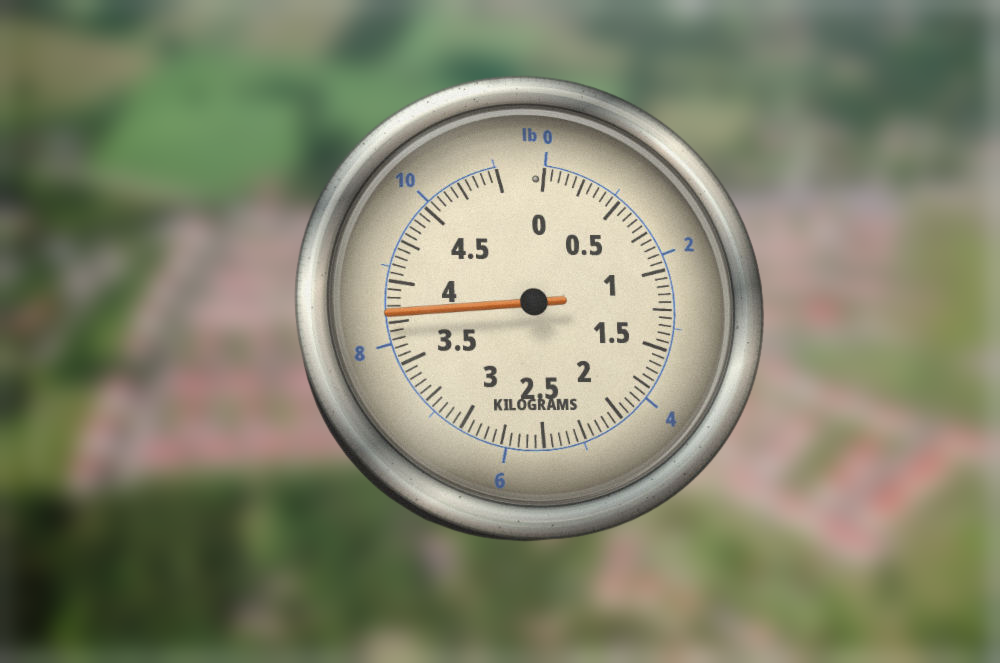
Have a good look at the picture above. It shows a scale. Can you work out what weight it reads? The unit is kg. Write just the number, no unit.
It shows 3.8
